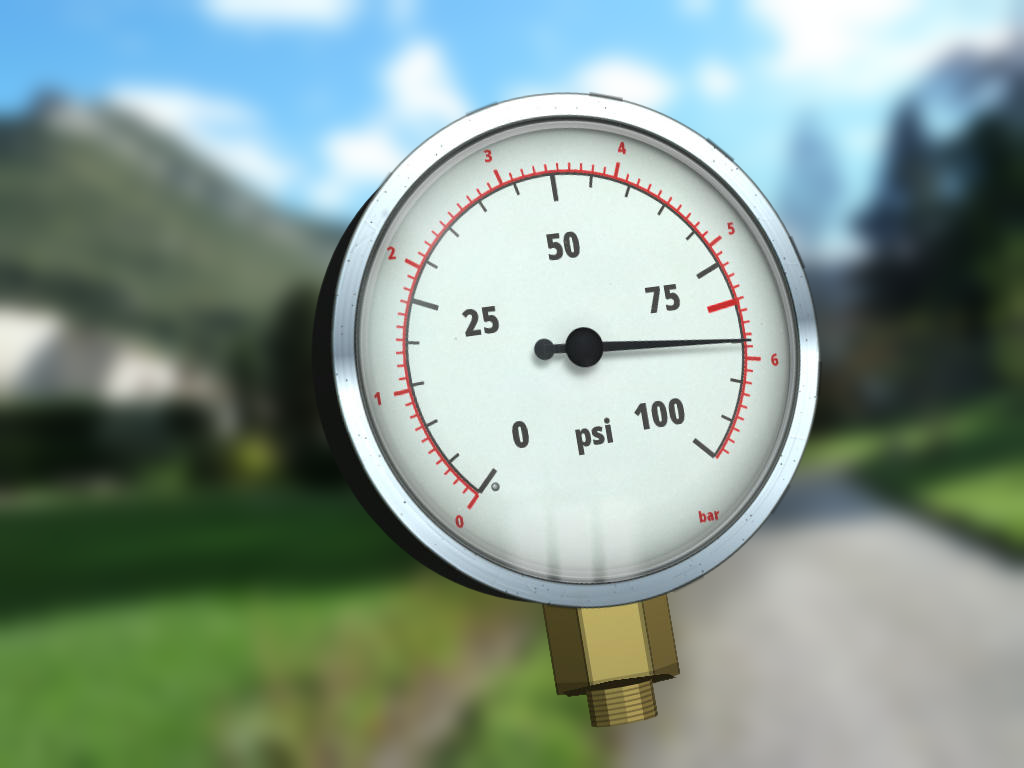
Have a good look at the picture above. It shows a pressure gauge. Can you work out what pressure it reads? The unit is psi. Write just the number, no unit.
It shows 85
